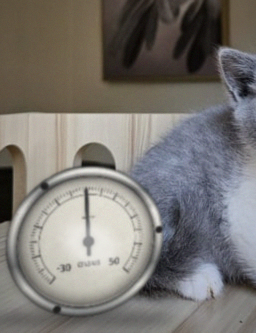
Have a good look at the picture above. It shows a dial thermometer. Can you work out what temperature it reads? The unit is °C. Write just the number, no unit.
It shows 10
